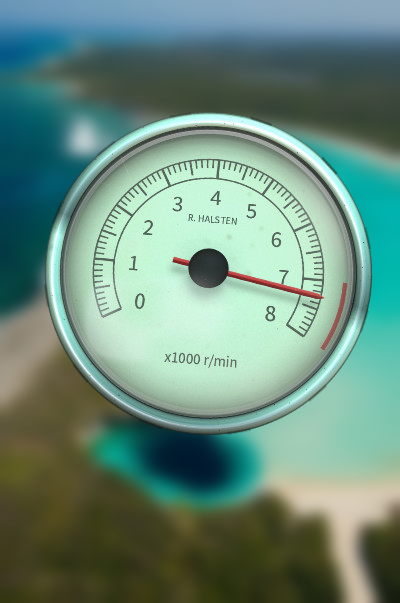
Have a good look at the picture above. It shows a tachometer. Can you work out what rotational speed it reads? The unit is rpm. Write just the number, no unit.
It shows 7300
